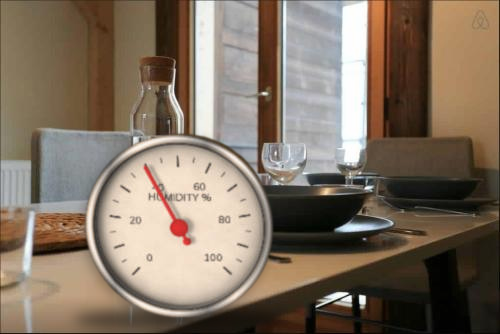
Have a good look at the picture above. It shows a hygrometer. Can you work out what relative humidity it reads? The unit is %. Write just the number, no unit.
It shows 40
